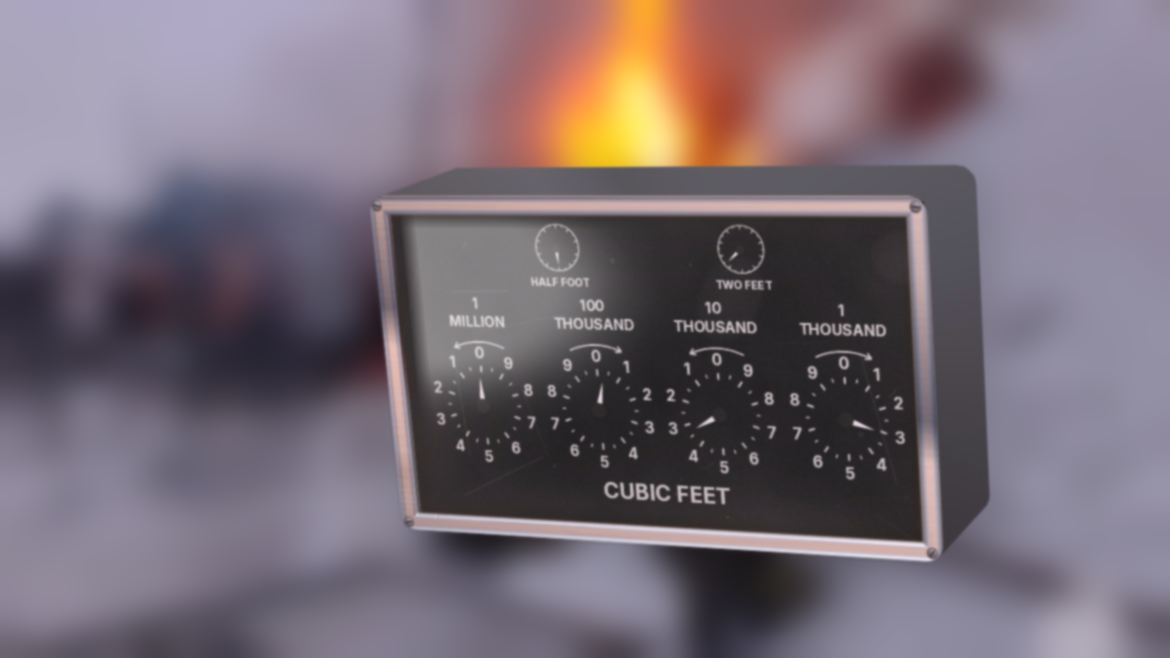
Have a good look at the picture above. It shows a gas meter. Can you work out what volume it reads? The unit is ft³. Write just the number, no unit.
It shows 3300
